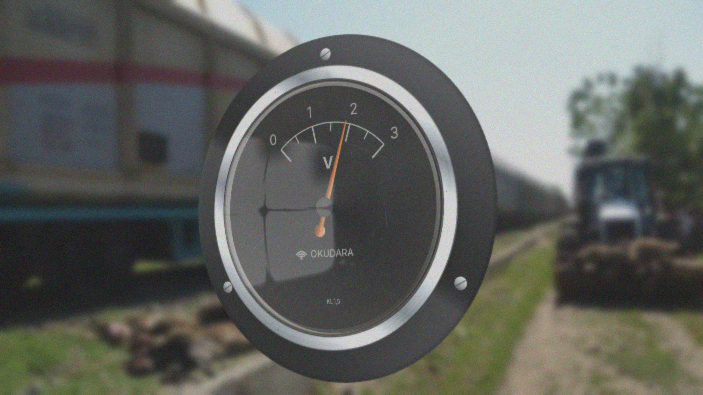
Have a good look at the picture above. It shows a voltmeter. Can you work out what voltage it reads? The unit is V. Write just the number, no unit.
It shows 2
